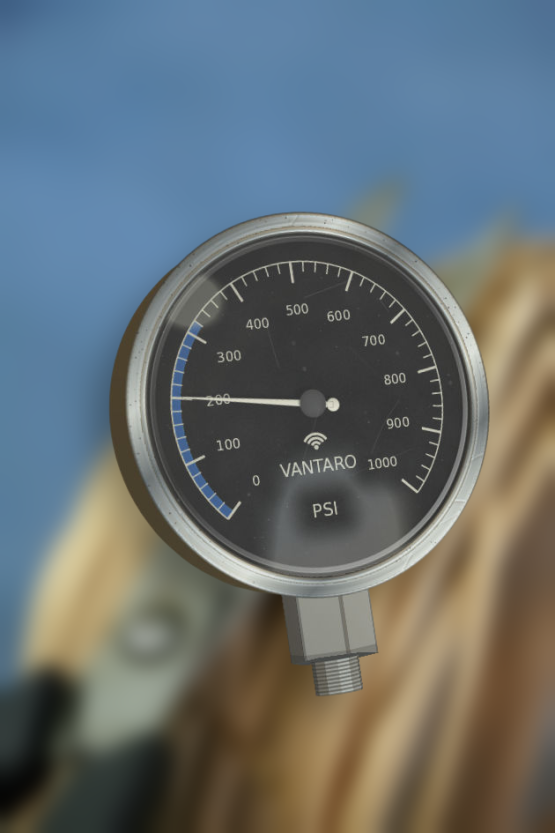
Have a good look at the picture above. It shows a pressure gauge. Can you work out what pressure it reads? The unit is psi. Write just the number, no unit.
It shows 200
